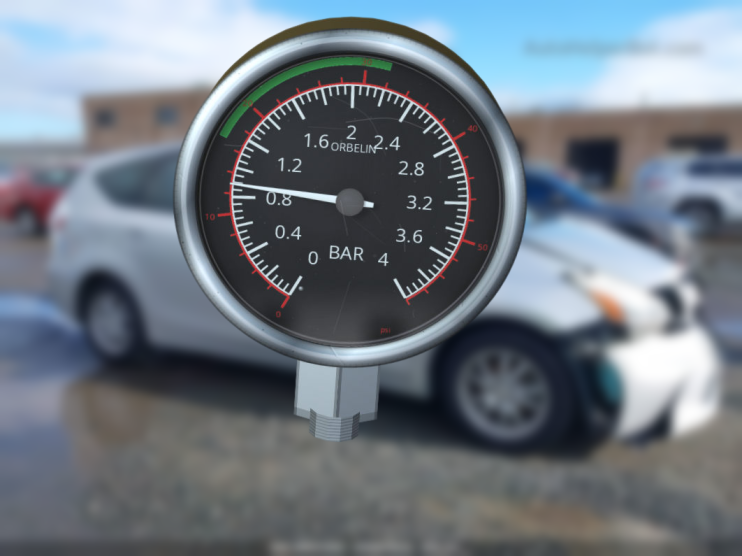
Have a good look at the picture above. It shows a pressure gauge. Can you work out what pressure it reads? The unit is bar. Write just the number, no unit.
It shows 0.9
